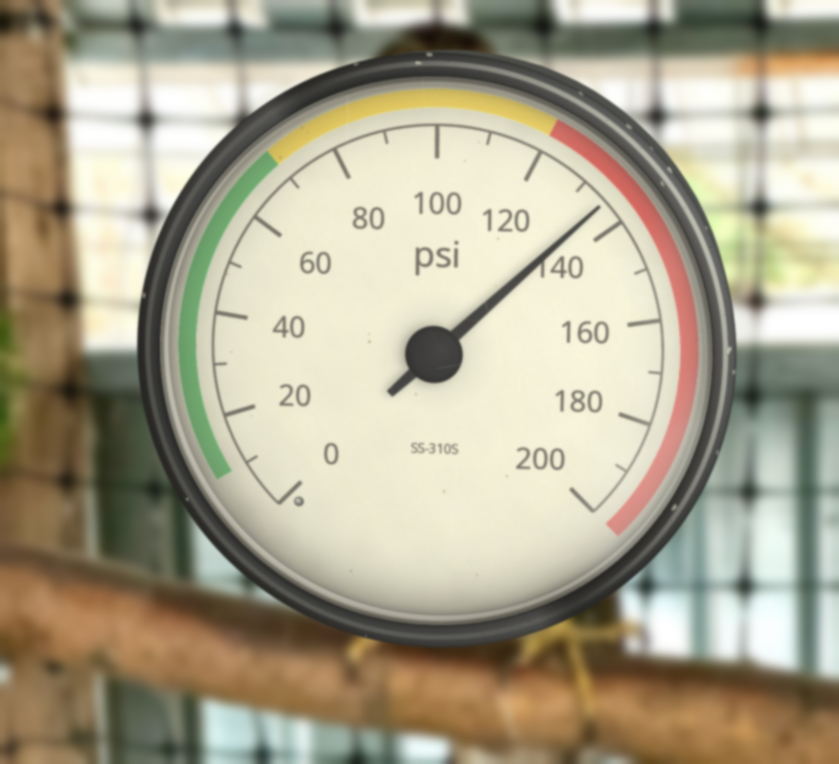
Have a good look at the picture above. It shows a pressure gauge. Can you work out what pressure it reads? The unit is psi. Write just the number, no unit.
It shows 135
